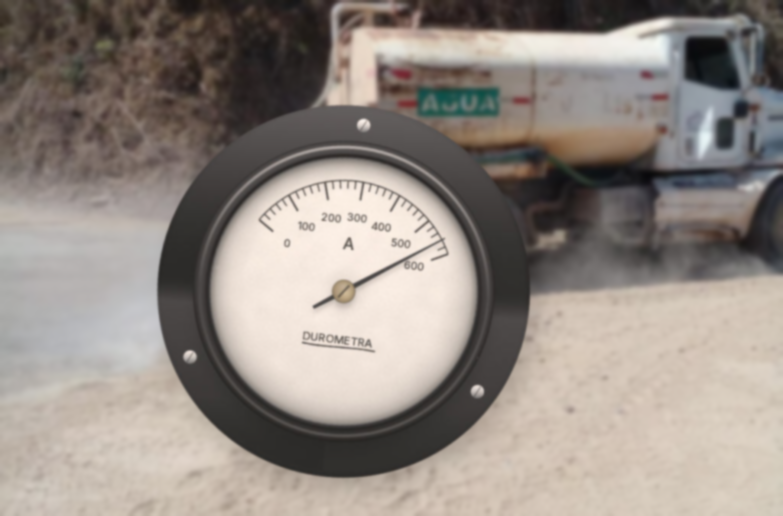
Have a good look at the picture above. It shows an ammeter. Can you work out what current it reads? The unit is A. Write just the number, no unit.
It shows 560
